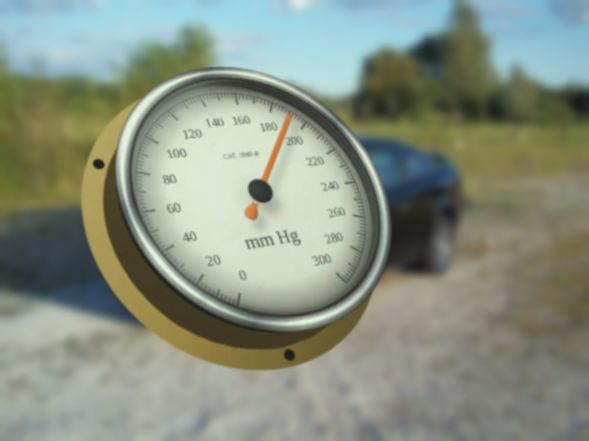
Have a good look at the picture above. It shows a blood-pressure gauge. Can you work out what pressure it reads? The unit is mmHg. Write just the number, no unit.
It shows 190
